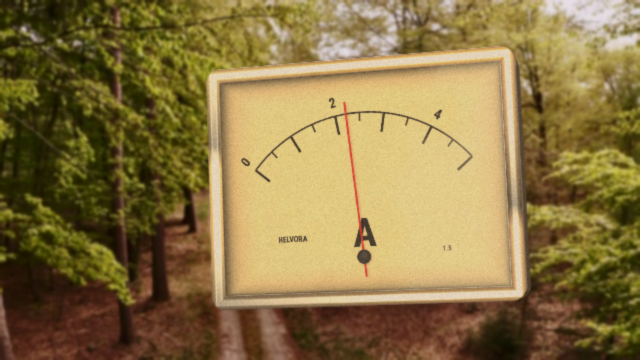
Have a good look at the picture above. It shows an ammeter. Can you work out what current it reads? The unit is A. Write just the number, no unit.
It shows 2.25
